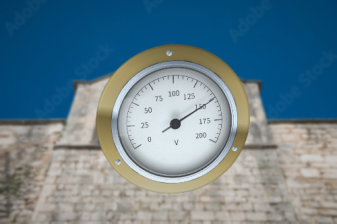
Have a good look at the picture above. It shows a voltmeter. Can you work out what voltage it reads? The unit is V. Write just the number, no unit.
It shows 150
